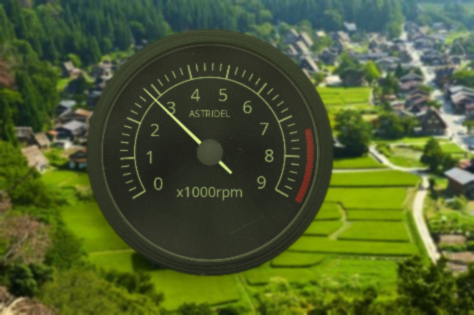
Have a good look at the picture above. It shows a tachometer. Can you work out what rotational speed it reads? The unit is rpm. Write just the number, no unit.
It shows 2800
